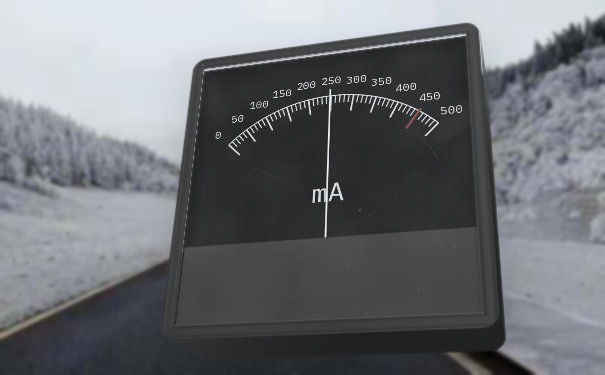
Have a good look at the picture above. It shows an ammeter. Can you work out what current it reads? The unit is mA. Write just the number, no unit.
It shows 250
